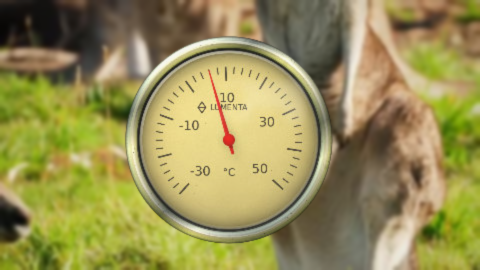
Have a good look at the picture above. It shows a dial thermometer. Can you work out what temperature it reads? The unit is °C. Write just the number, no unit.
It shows 6
